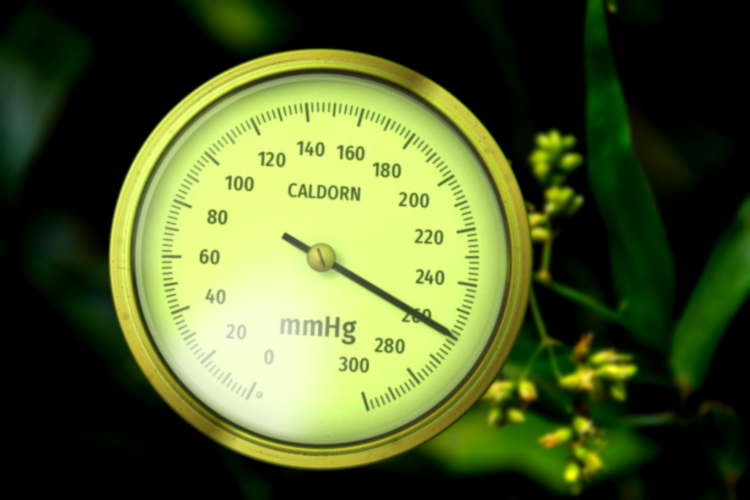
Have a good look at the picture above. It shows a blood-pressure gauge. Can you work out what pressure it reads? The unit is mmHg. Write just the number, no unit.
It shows 260
